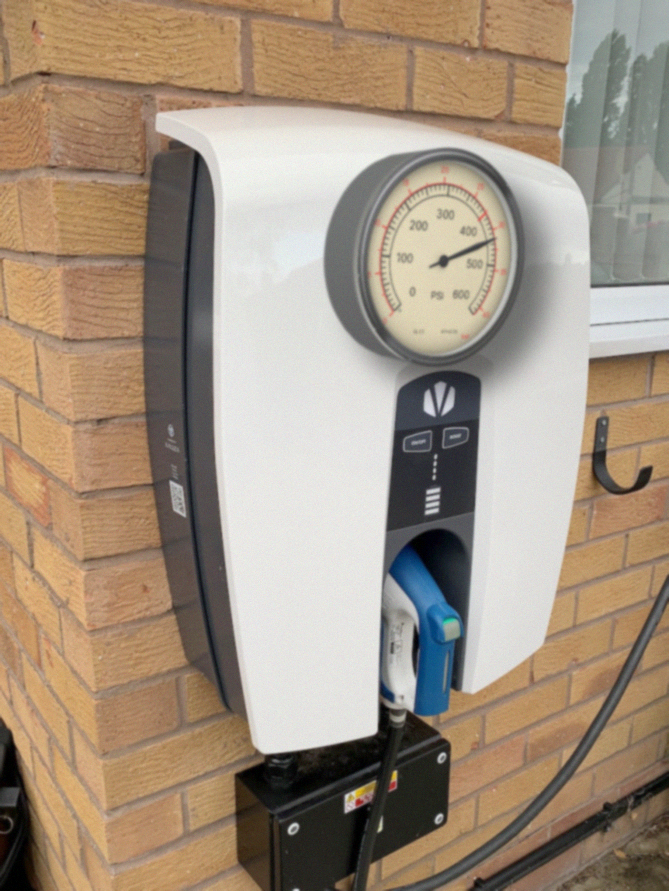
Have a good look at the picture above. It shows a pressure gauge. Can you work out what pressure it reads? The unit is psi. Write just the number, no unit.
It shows 450
